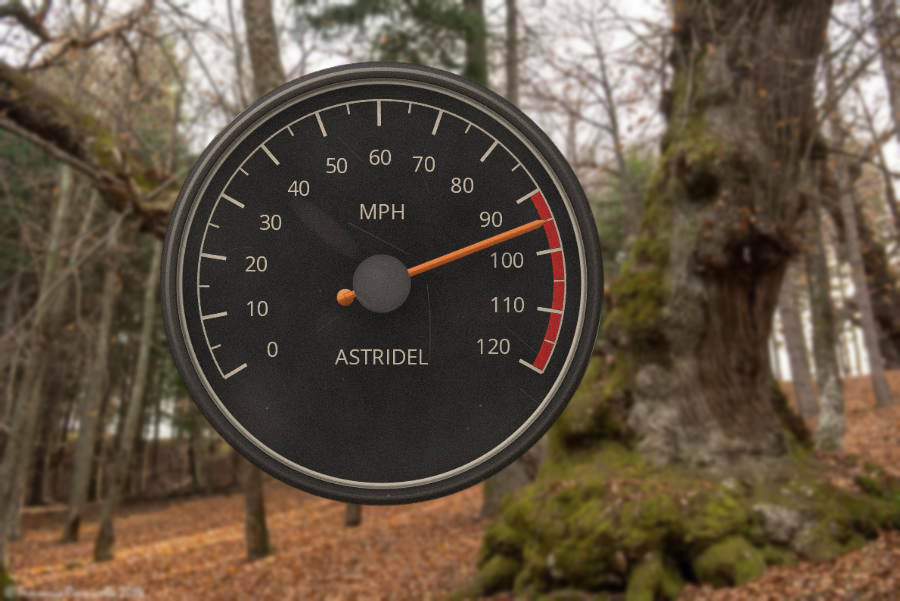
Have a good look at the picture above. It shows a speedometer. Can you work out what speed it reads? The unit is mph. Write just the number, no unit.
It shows 95
